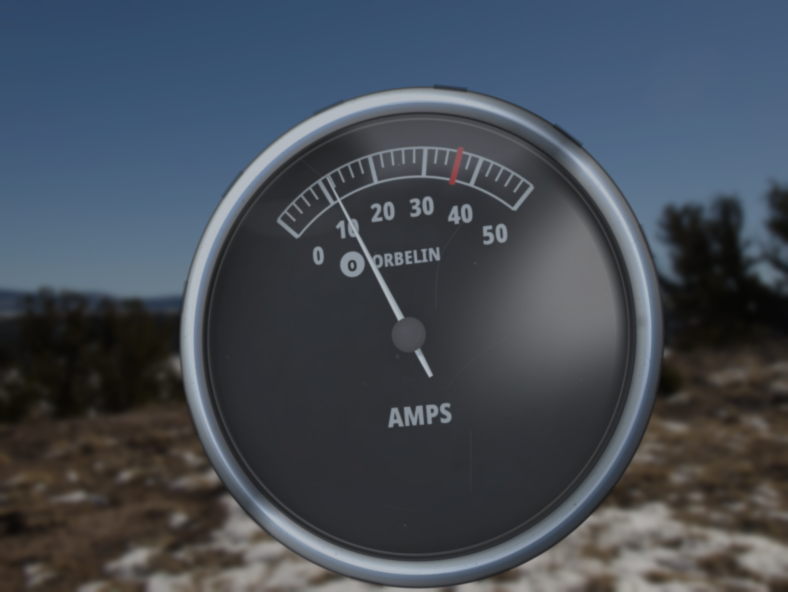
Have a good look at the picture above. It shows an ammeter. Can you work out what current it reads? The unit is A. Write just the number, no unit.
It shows 12
